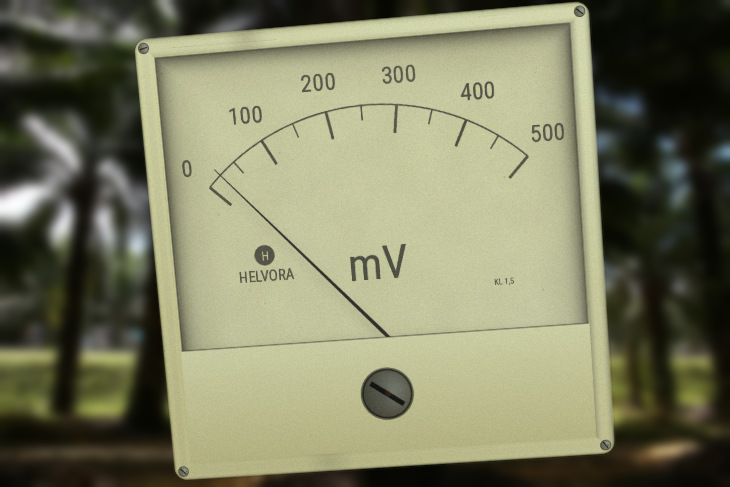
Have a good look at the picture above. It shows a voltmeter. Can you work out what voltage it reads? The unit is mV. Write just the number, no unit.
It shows 25
